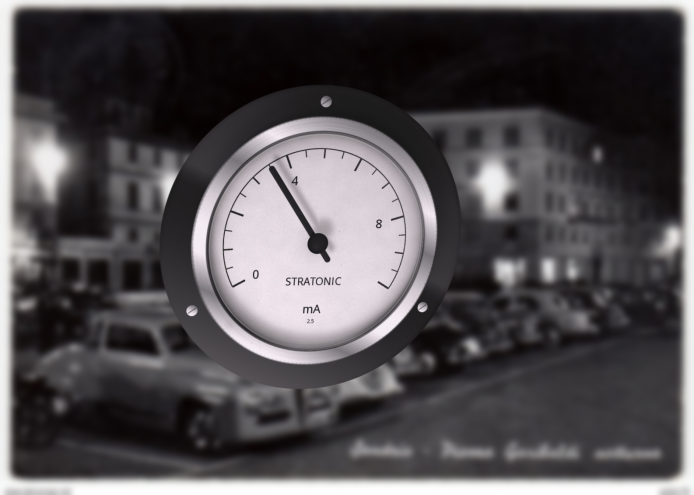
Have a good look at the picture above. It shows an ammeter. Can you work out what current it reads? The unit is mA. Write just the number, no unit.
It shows 3.5
